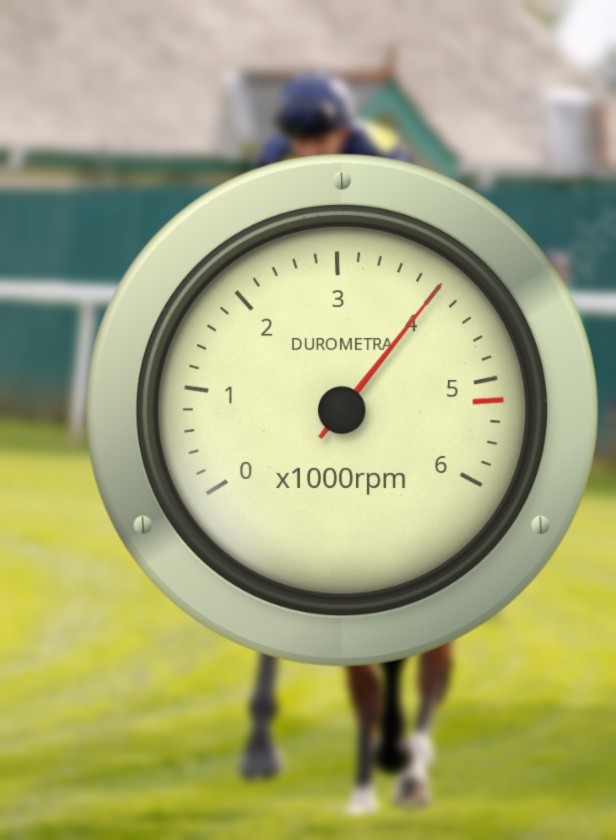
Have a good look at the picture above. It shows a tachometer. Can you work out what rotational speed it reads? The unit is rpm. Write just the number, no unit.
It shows 4000
